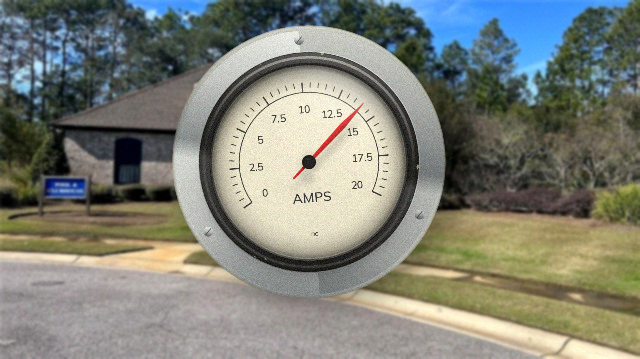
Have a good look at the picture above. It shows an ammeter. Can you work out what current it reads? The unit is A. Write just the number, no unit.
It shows 14
